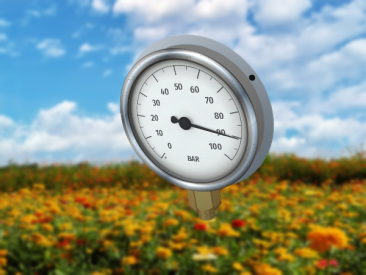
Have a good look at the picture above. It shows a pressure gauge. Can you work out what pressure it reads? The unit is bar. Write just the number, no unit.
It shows 90
